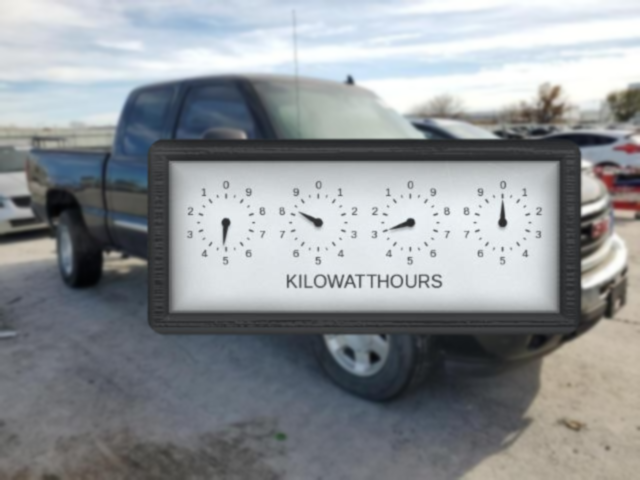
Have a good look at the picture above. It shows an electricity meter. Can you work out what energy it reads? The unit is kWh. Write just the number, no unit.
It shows 4830
